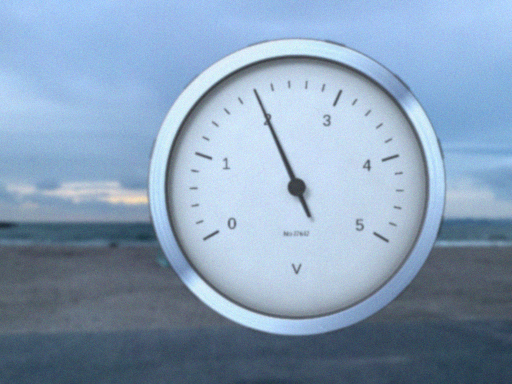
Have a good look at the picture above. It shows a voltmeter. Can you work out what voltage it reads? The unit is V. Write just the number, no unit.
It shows 2
